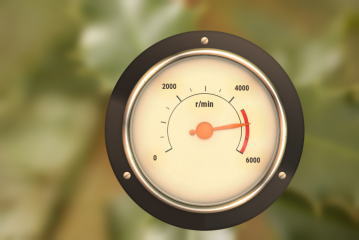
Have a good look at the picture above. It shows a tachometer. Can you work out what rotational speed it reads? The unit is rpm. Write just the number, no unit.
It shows 5000
